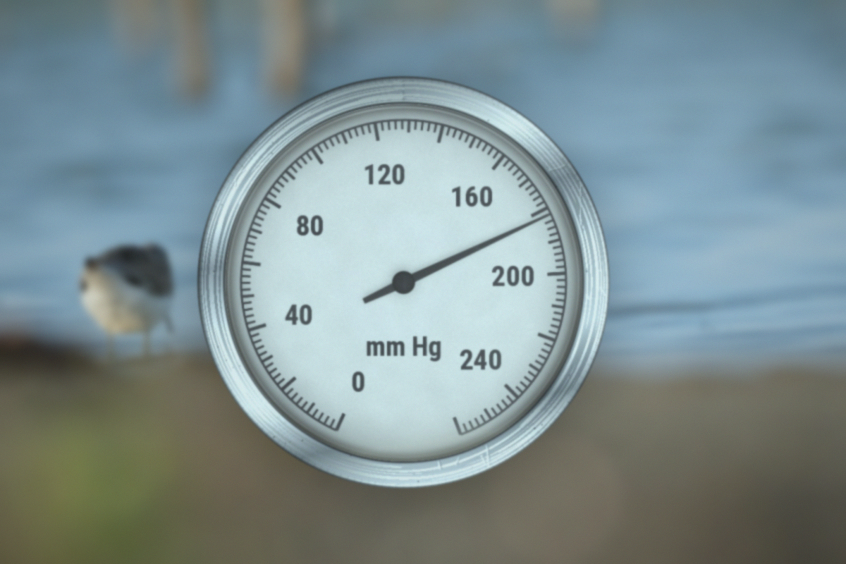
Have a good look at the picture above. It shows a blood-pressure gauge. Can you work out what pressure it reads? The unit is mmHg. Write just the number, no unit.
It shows 182
